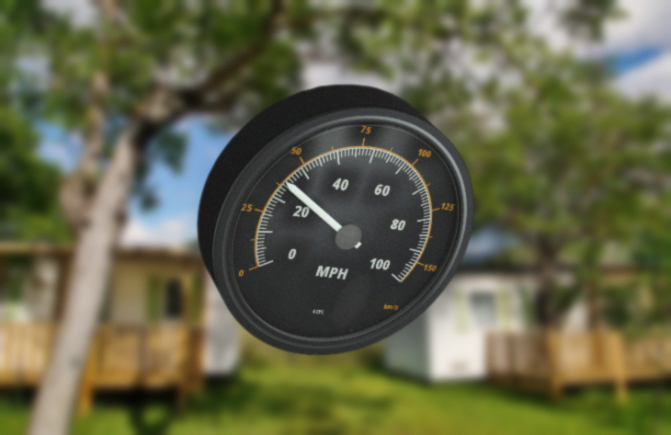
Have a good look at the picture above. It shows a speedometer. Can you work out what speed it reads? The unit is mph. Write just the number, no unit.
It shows 25
